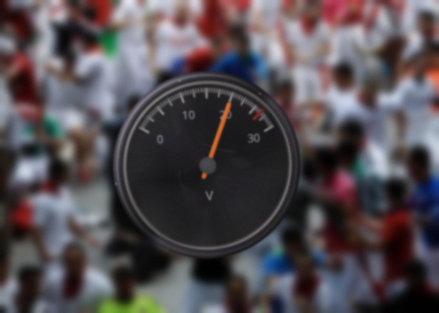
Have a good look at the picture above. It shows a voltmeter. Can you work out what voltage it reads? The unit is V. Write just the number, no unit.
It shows 20
